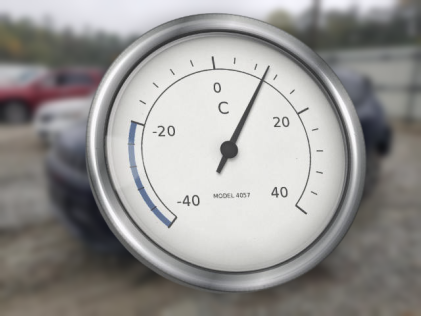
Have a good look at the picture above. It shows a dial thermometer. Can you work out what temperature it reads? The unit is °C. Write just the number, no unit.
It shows 10
